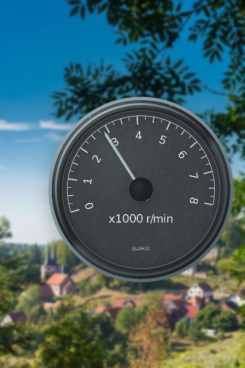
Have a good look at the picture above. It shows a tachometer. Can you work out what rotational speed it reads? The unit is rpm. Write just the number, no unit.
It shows 2875
